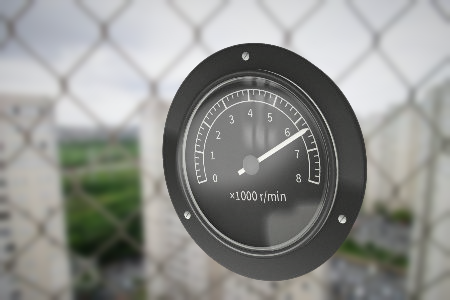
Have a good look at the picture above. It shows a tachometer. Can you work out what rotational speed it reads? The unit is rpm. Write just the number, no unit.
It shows 6400
